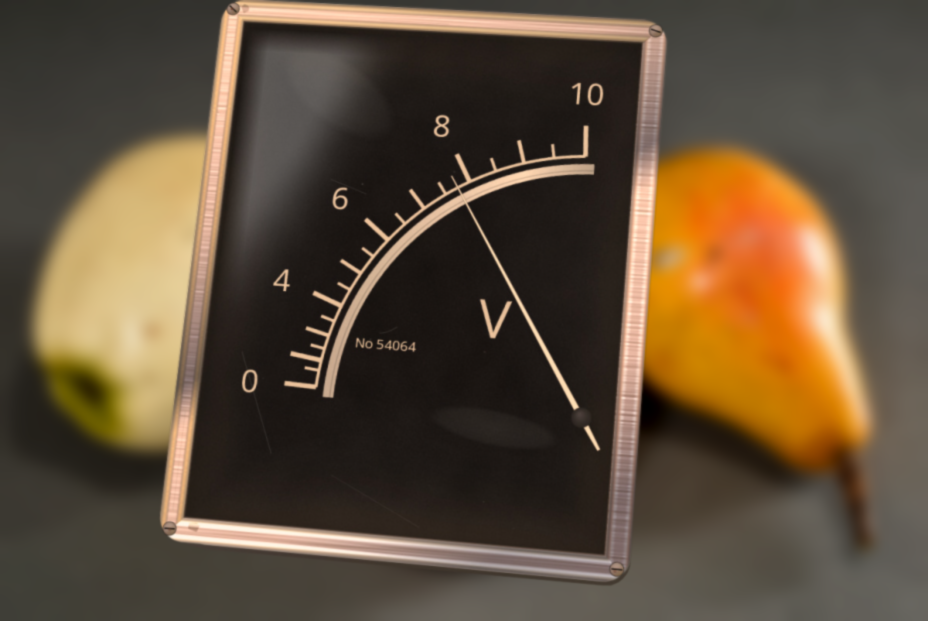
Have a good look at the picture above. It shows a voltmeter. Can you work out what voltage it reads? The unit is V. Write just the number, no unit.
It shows 7.75
